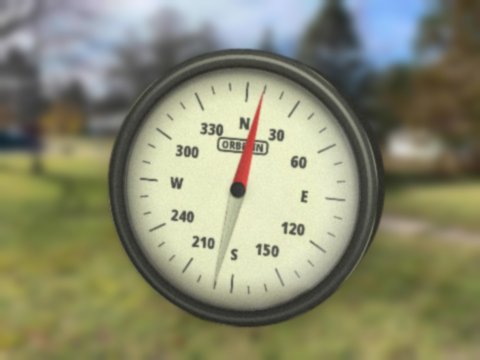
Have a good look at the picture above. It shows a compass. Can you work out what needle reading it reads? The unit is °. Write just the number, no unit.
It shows 10
